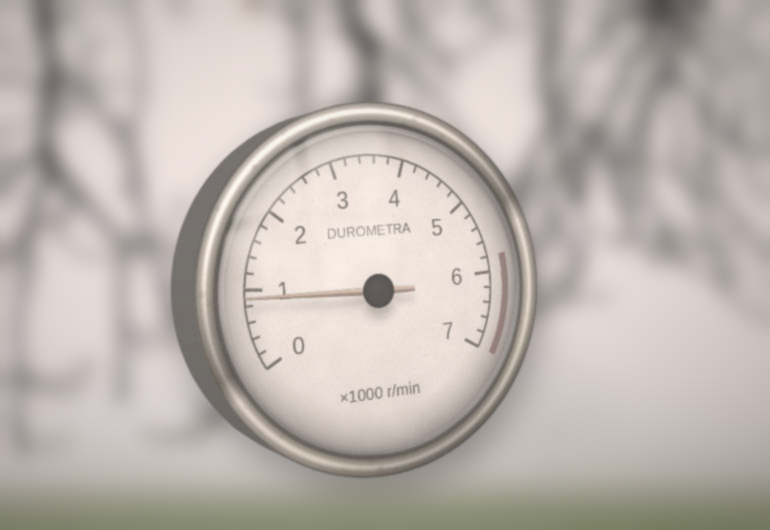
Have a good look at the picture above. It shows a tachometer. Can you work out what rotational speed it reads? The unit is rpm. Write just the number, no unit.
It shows 900
